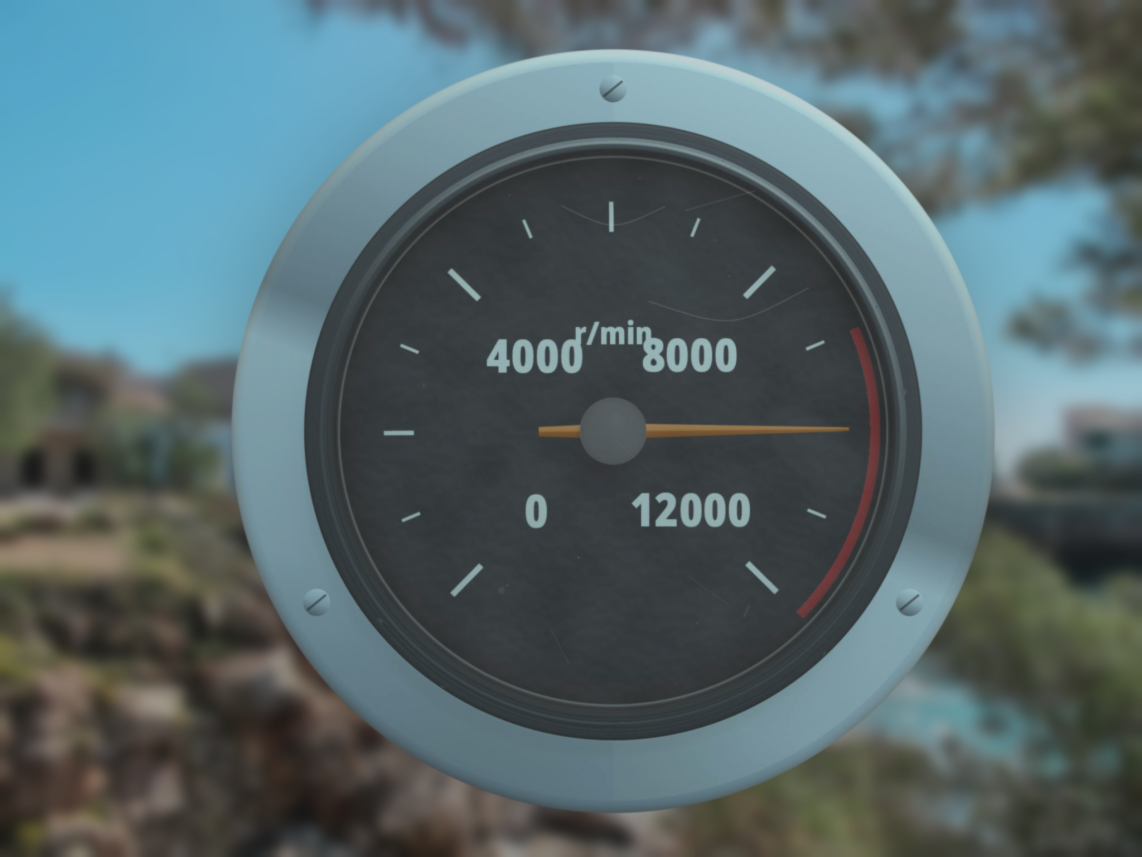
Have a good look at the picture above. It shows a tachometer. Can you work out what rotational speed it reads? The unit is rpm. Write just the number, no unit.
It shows 10000
